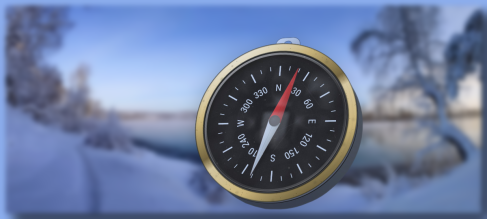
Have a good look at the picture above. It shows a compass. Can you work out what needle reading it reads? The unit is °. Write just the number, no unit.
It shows 20
